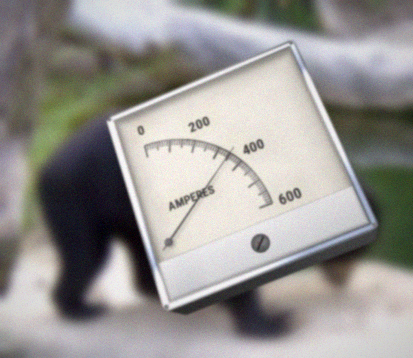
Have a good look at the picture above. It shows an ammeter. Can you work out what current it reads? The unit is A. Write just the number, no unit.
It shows 350
